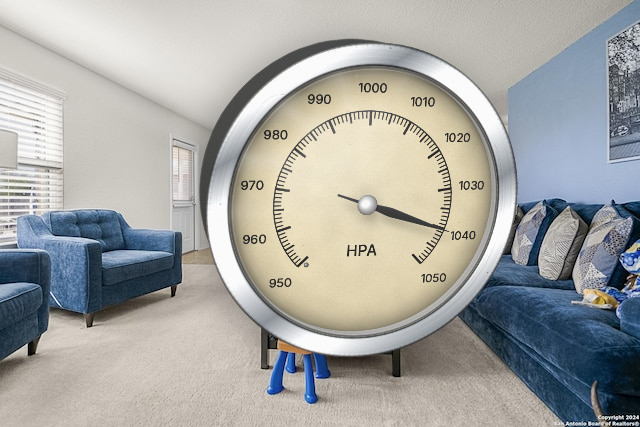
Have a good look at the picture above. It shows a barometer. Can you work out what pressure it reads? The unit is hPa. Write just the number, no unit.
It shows 1040
